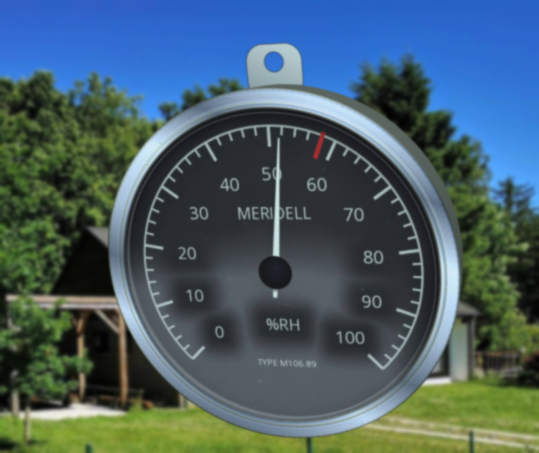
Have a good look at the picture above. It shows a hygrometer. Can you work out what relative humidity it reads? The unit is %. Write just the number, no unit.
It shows 52
